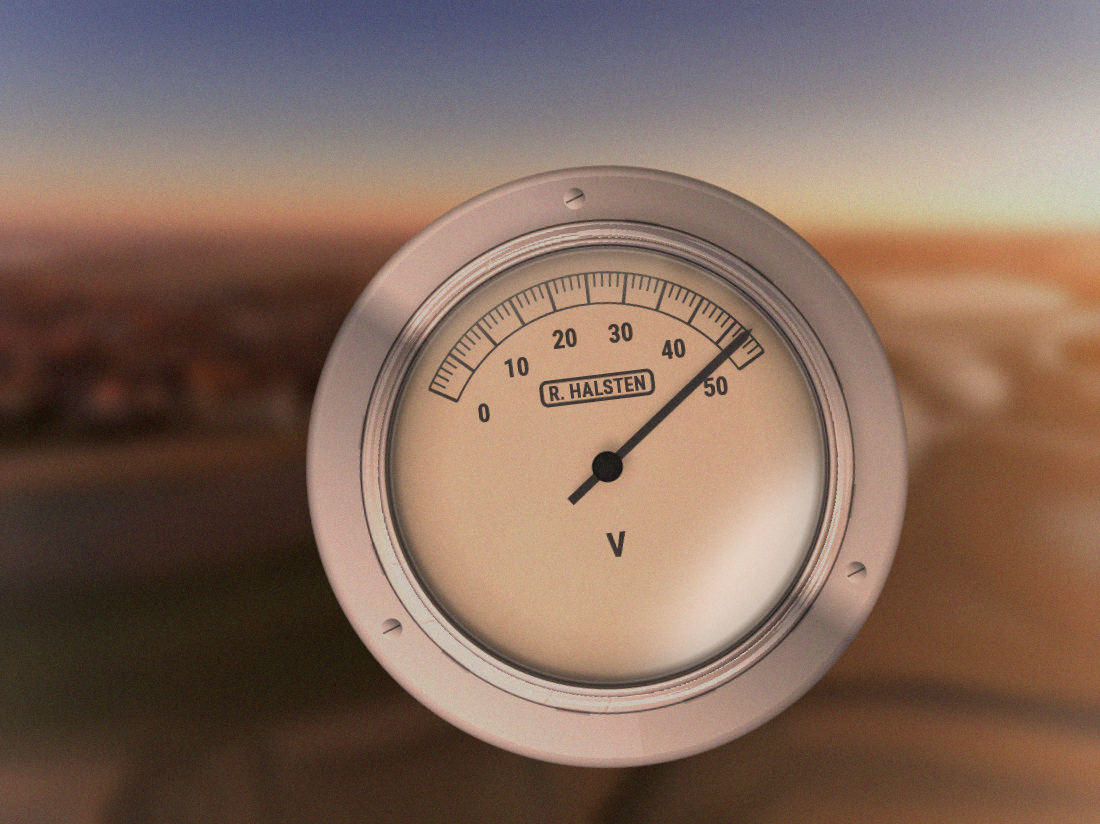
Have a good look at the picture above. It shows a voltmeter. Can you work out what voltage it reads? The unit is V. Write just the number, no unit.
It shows 47
